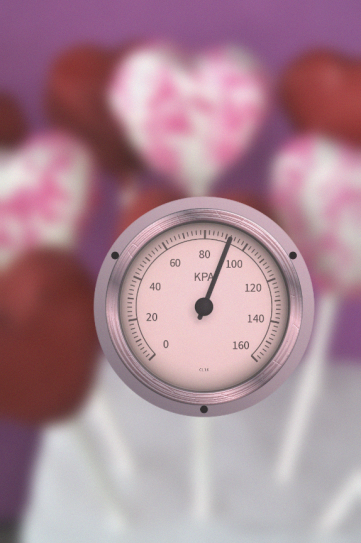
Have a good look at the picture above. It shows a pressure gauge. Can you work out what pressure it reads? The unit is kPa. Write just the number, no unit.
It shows 92
